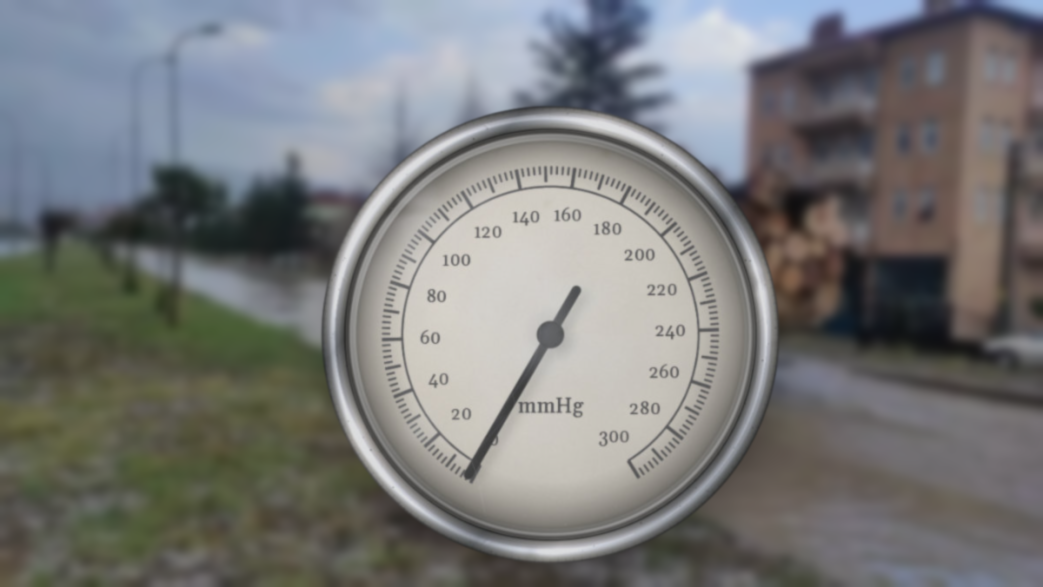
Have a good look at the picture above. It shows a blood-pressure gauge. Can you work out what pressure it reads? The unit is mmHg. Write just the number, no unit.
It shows 2
